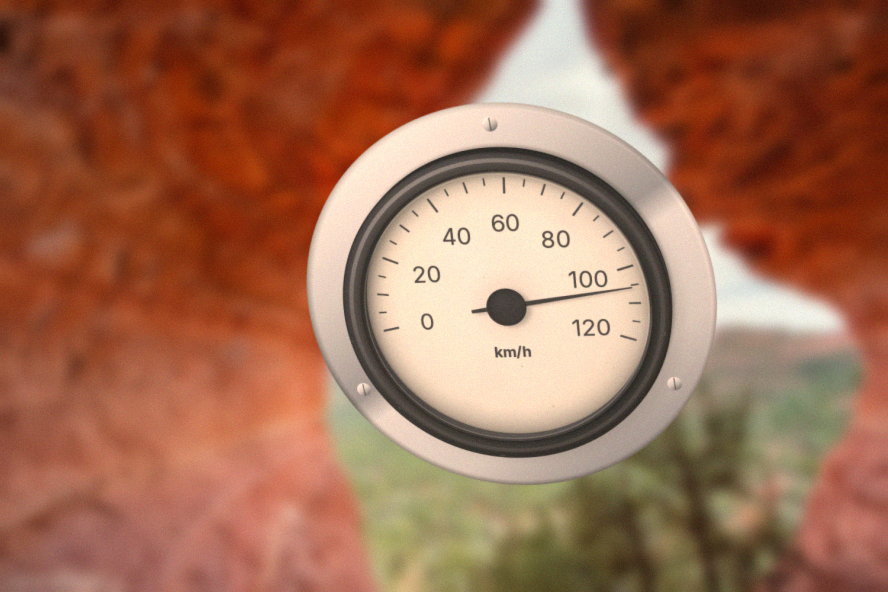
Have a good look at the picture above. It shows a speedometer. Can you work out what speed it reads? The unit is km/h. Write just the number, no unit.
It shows 105
